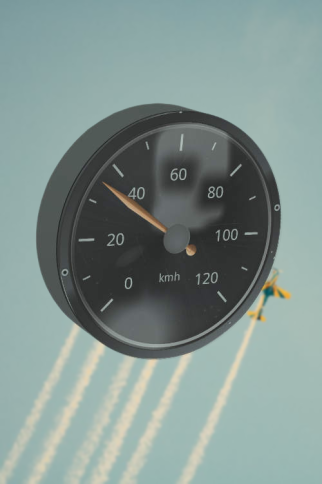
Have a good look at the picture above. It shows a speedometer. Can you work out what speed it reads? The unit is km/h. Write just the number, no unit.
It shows 35
